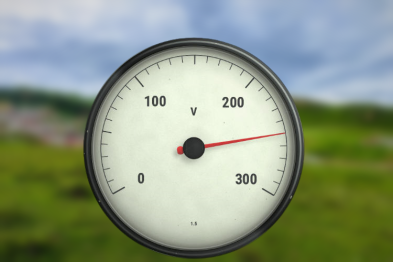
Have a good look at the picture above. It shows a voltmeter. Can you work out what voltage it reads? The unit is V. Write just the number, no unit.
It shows 250
